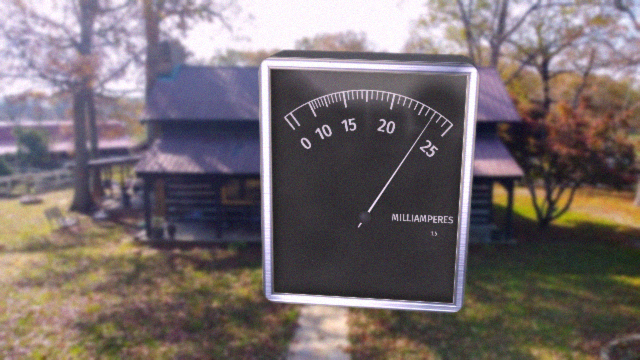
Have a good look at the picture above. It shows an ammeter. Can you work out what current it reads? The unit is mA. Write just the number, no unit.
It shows 23.5
